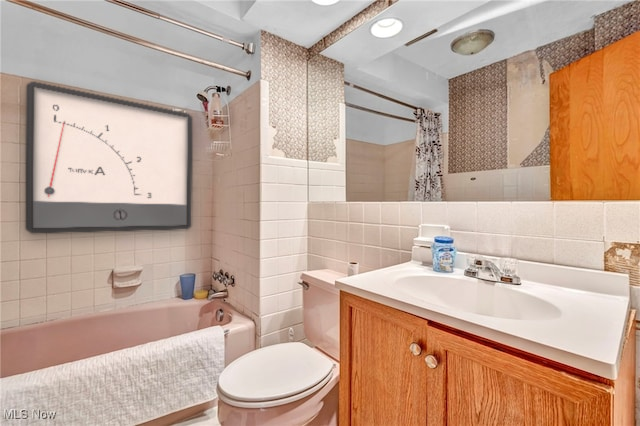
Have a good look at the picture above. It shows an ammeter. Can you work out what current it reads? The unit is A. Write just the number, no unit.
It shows 0.2
